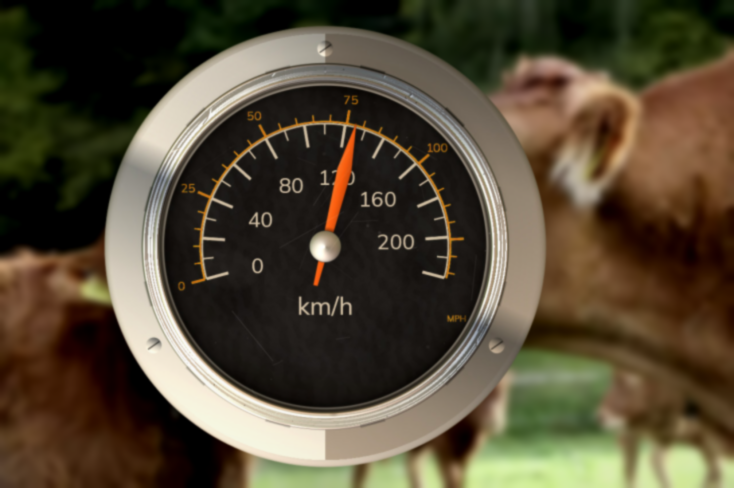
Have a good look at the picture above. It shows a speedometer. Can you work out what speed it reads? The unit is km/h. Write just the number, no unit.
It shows 125
